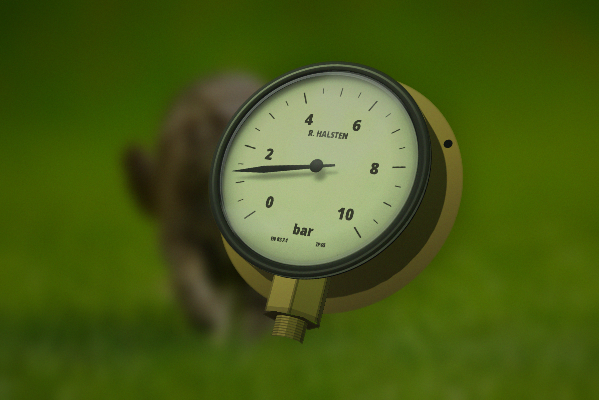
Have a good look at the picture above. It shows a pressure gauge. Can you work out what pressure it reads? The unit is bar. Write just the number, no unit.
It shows 1.25
